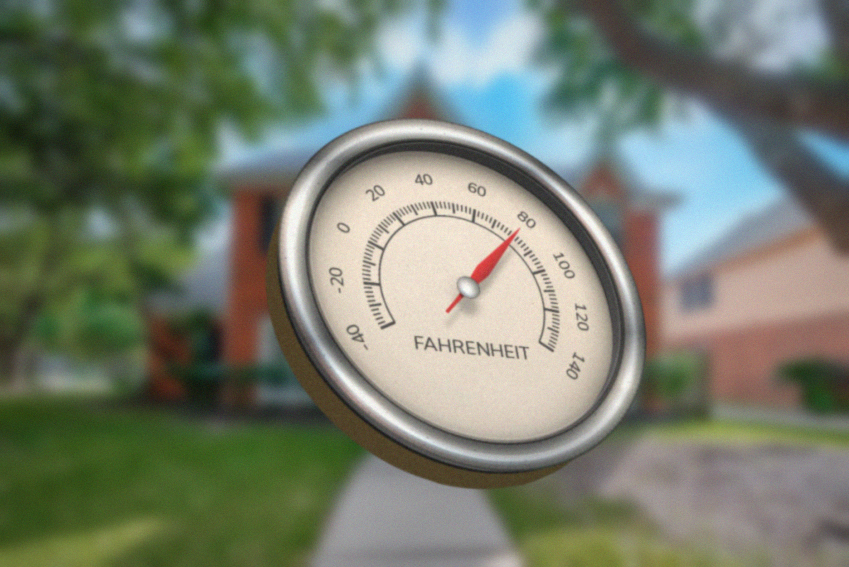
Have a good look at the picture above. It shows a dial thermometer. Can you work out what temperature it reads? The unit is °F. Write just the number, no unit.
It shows 80
